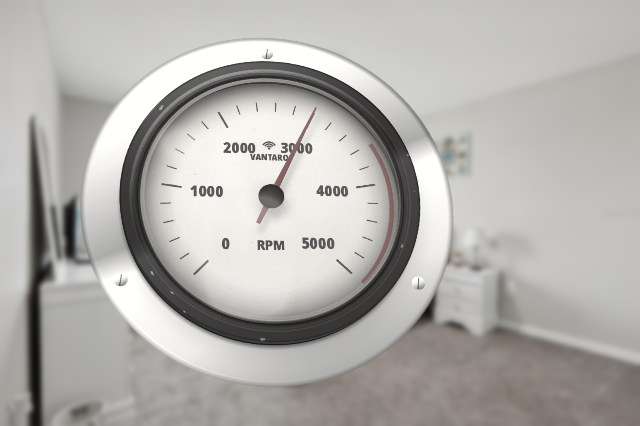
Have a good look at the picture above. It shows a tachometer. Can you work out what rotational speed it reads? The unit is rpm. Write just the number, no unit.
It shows 3000
